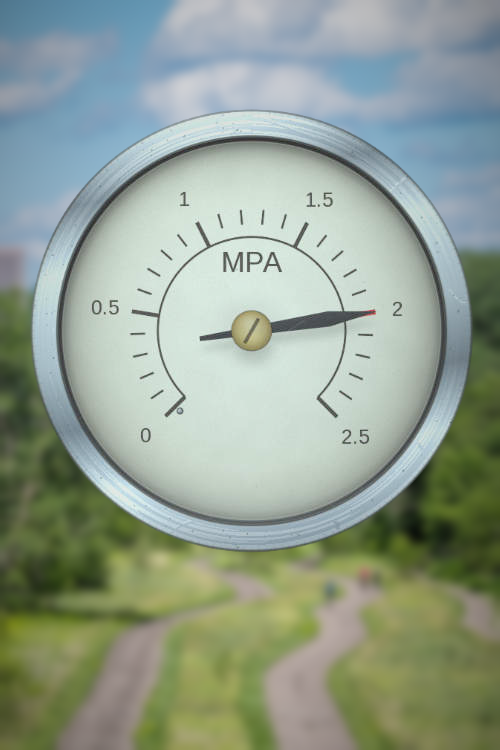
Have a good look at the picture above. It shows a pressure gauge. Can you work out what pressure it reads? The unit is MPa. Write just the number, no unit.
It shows 2
